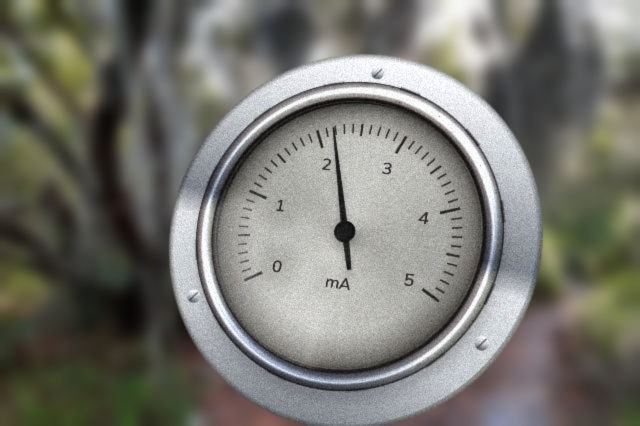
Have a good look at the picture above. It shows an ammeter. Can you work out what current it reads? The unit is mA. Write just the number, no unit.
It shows 2.2
